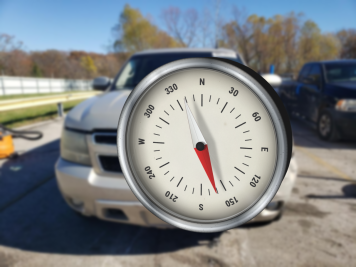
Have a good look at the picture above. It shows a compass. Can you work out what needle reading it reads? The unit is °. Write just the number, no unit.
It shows 160
